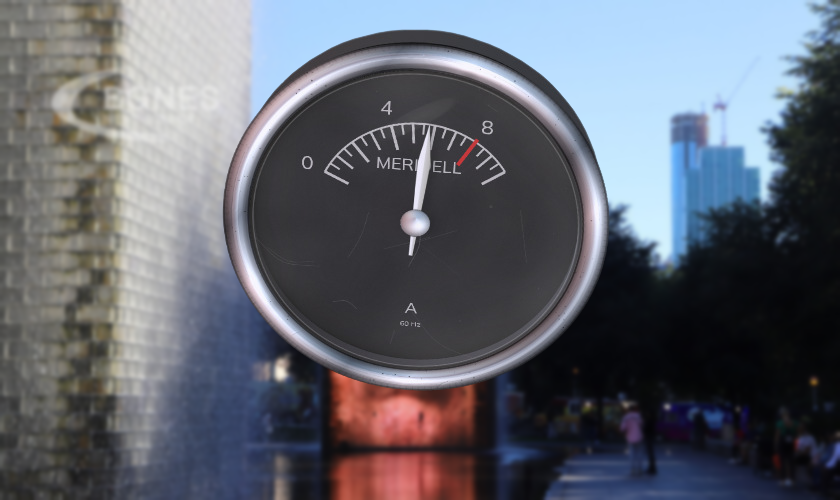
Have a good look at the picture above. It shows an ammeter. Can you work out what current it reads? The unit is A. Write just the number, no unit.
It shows 5.75
